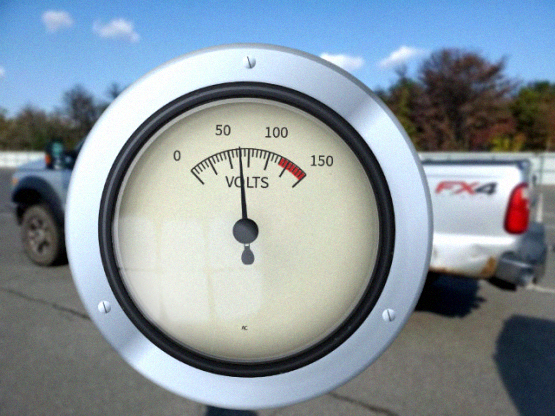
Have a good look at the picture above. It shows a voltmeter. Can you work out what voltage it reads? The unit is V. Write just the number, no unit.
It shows 65
